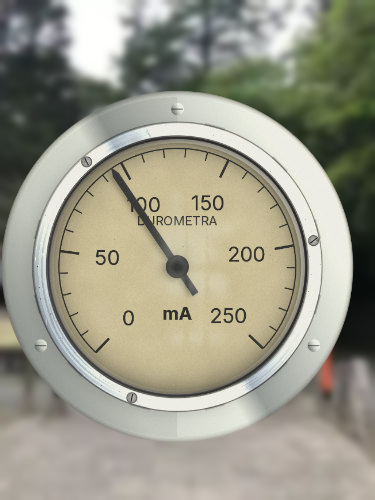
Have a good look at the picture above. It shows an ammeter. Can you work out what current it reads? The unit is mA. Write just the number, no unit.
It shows 95
